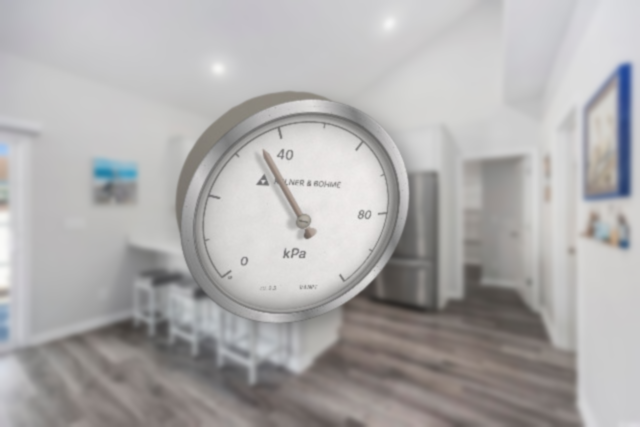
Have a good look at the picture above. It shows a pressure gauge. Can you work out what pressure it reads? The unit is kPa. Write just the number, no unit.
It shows 35
